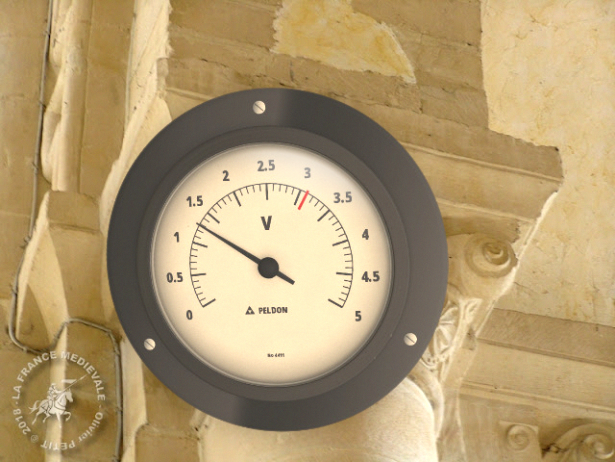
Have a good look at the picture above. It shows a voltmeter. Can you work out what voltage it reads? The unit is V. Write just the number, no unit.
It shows 1.3
